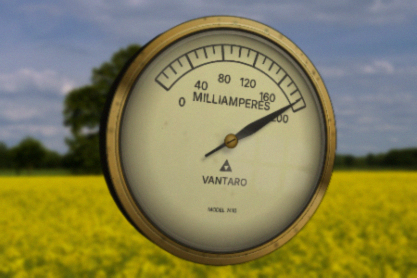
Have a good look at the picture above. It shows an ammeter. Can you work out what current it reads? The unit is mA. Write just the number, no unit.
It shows 190
